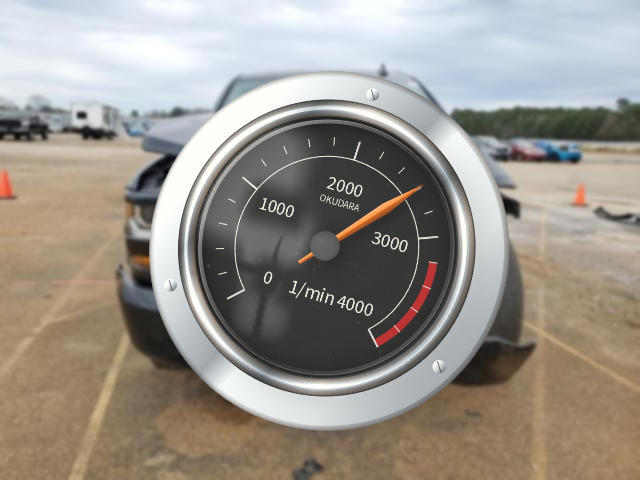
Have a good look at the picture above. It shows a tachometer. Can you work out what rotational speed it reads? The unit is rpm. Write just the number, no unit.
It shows 2600
